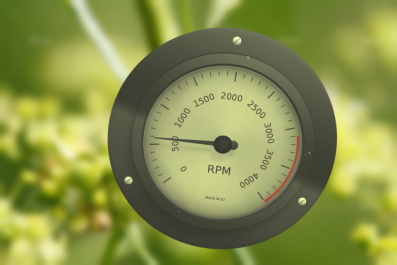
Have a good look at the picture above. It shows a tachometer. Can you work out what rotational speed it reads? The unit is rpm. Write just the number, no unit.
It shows 600
